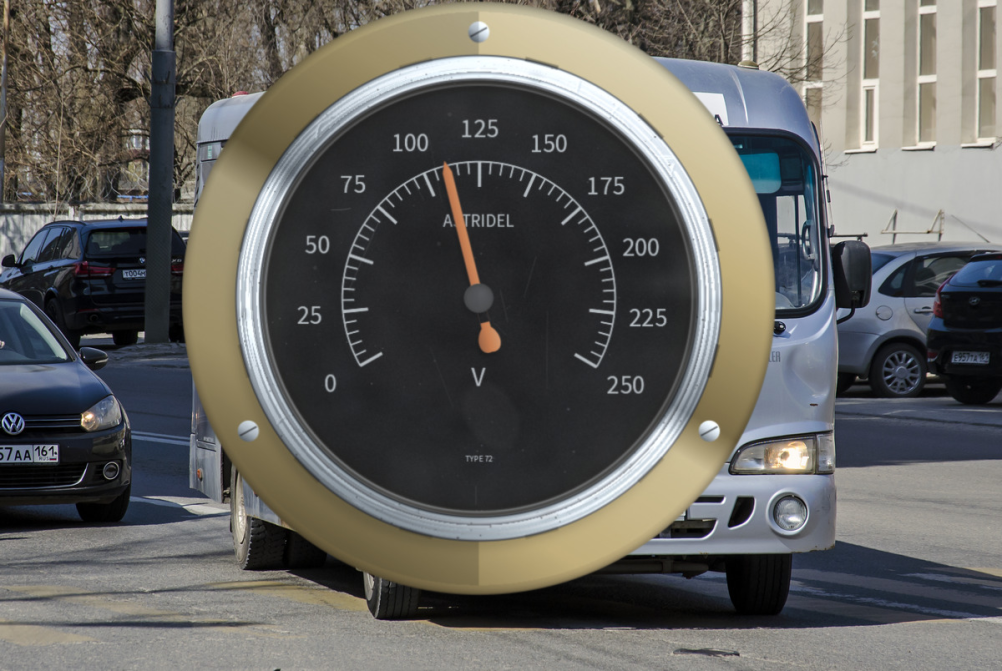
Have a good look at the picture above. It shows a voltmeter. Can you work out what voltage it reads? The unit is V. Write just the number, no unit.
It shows 110
